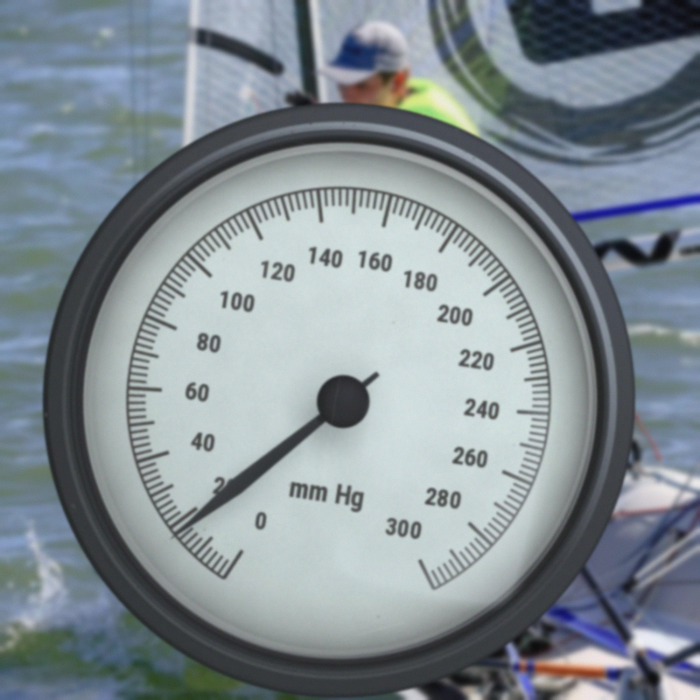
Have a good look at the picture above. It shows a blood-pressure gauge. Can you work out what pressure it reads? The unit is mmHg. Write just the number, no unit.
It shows 18
